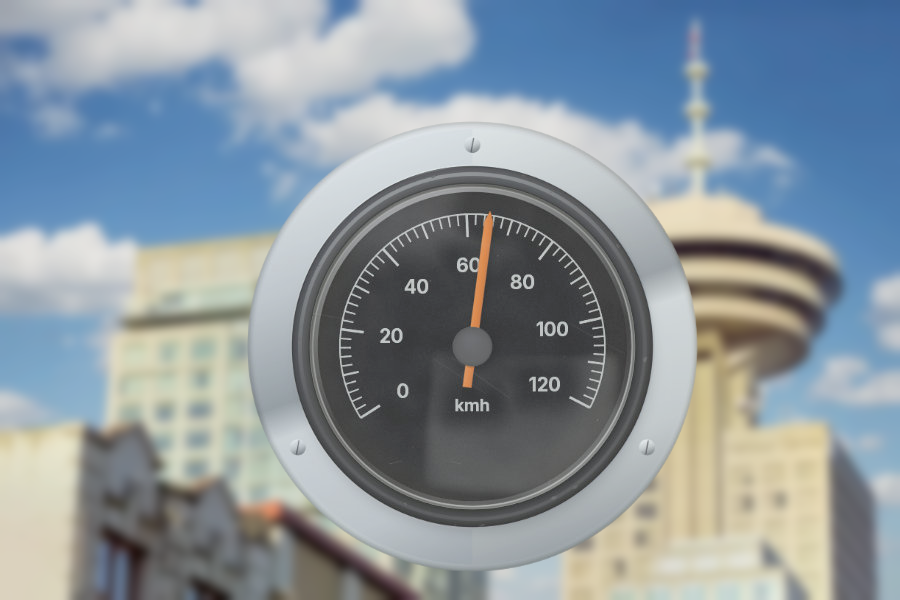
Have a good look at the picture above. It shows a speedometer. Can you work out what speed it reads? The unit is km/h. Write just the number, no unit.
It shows 65
